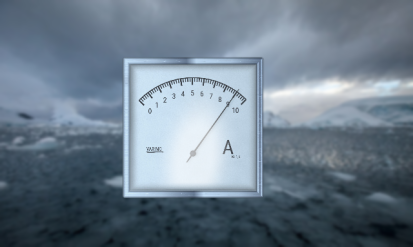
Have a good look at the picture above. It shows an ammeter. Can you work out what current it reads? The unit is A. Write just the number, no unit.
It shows 9
